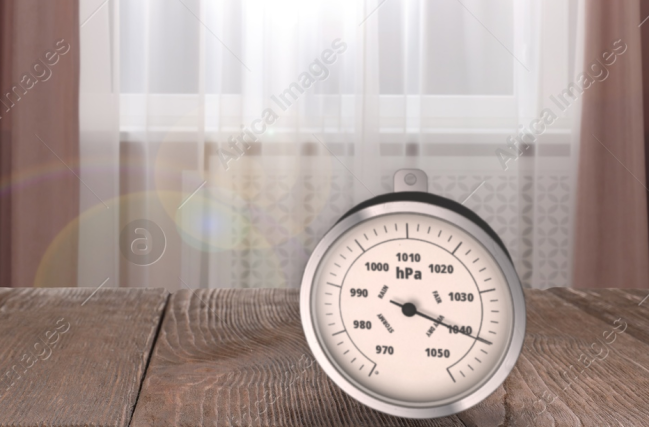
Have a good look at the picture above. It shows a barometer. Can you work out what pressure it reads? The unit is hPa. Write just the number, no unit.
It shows 1040
